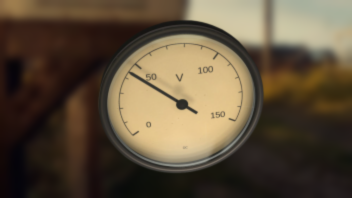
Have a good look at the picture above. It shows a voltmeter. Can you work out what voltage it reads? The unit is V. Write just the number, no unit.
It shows 45
